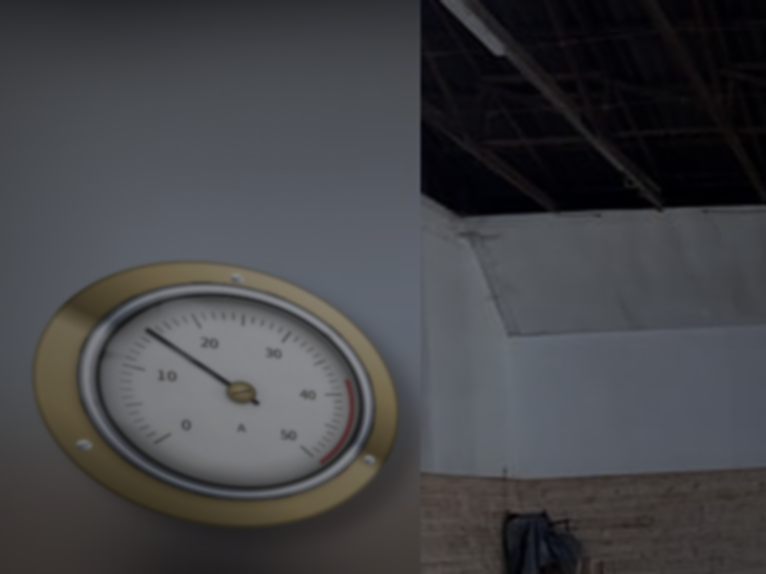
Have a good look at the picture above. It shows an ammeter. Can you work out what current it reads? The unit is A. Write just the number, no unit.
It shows 15
